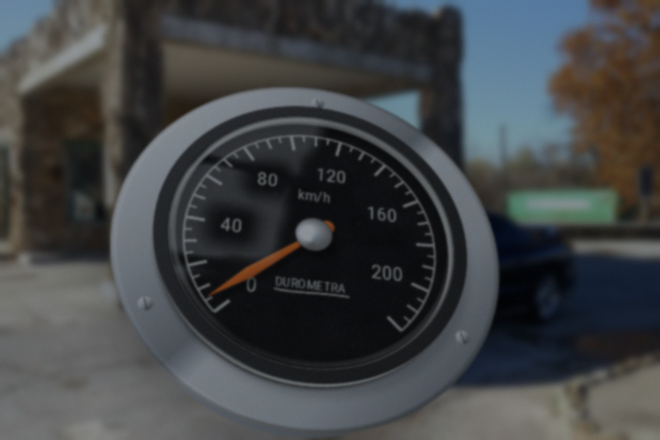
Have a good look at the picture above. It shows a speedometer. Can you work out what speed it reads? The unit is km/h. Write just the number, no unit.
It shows 5
